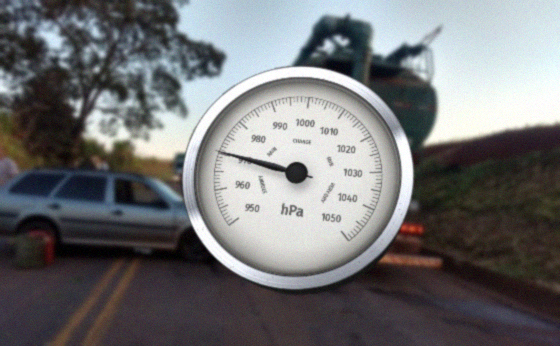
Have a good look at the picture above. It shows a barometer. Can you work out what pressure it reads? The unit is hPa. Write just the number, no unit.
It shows 970
